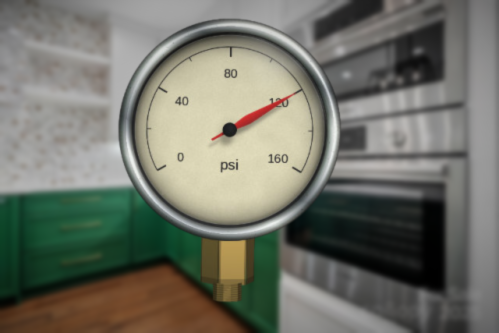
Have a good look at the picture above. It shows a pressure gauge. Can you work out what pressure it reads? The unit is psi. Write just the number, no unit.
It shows 120
